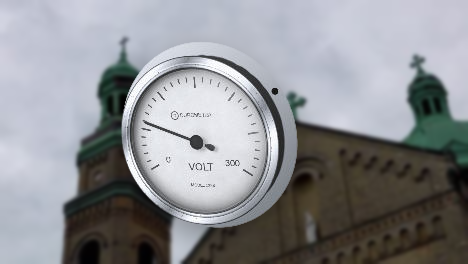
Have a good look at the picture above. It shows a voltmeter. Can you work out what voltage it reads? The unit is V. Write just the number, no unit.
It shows 60
